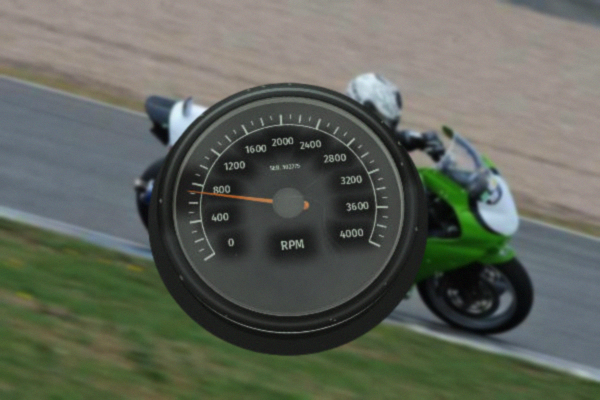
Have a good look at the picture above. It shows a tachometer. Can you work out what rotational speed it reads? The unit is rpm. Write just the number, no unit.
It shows 700
